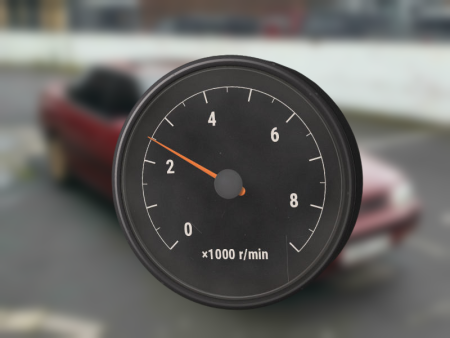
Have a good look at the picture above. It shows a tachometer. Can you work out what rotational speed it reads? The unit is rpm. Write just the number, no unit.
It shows 2500
